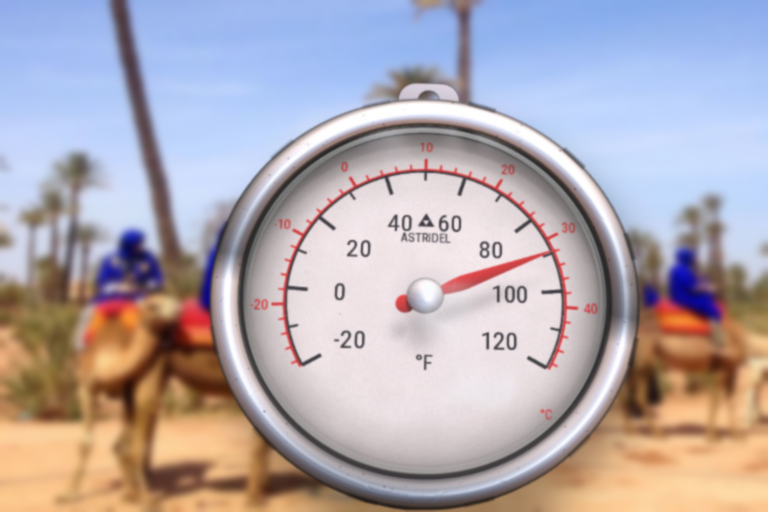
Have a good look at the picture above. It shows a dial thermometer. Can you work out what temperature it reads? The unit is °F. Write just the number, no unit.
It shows 90
